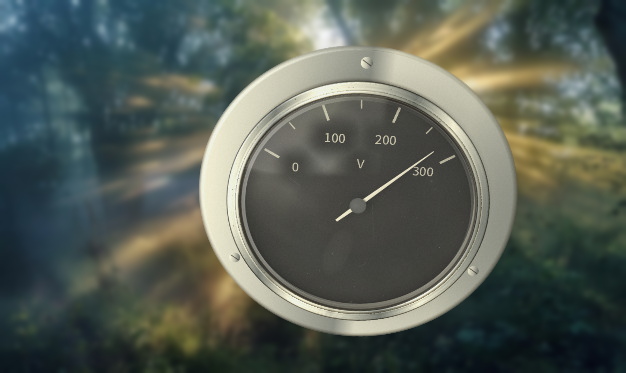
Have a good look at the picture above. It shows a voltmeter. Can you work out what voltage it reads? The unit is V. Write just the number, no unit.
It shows 275
